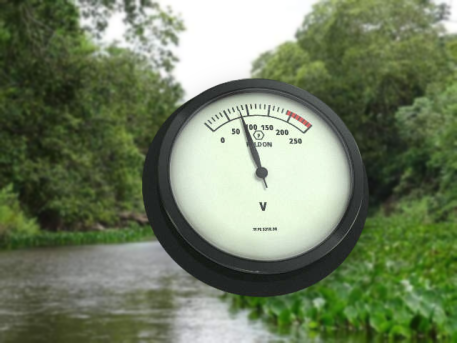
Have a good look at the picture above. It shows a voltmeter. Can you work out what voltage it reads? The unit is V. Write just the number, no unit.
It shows 80
